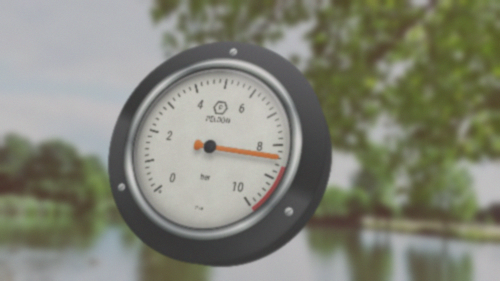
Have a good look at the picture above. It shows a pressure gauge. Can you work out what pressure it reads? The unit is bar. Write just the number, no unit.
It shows 8.4
